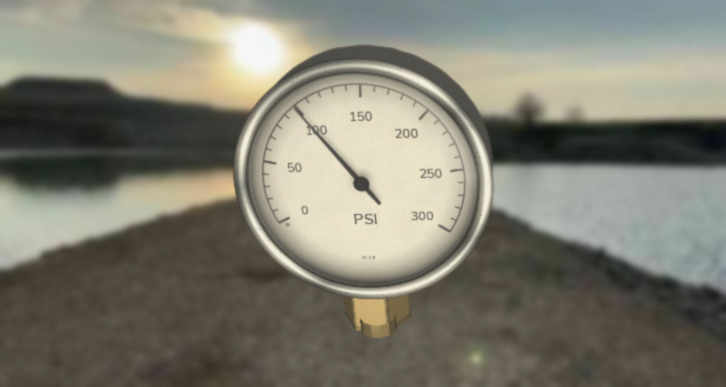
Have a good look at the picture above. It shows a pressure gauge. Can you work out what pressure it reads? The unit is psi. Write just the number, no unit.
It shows 100
